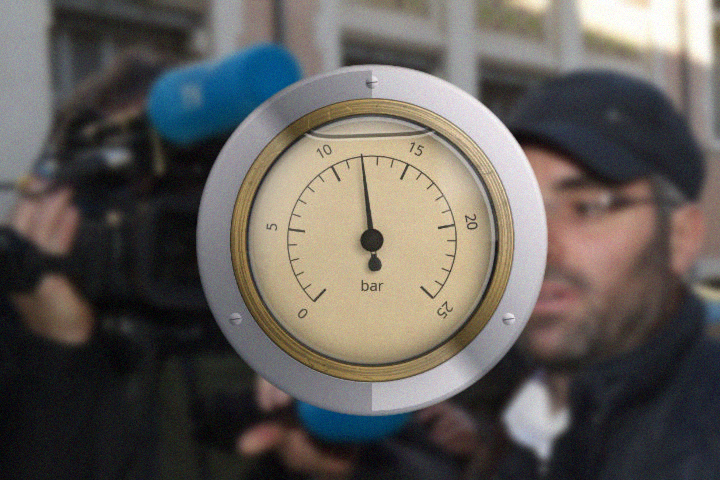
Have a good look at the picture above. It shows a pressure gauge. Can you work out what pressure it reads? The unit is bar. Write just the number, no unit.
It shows 12
